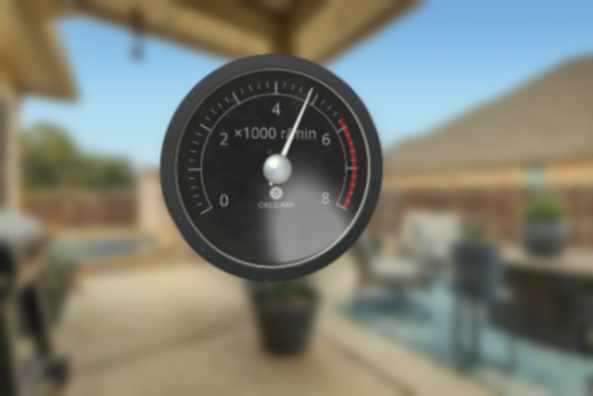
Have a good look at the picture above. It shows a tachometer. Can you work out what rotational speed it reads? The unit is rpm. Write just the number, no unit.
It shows 4800
